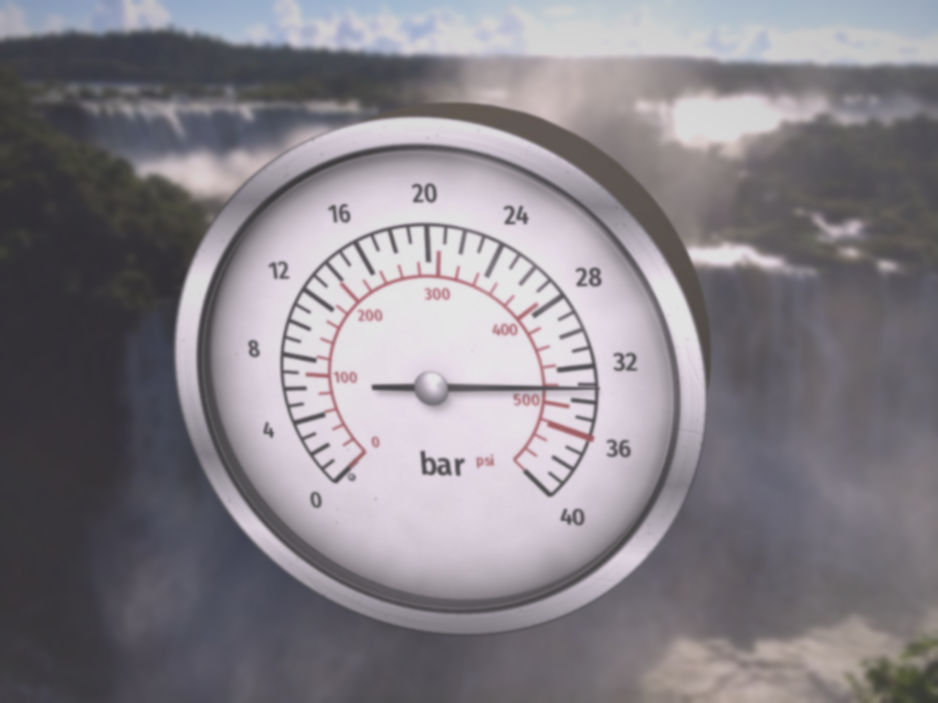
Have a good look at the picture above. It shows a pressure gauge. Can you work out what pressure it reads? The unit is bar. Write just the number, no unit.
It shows 33
